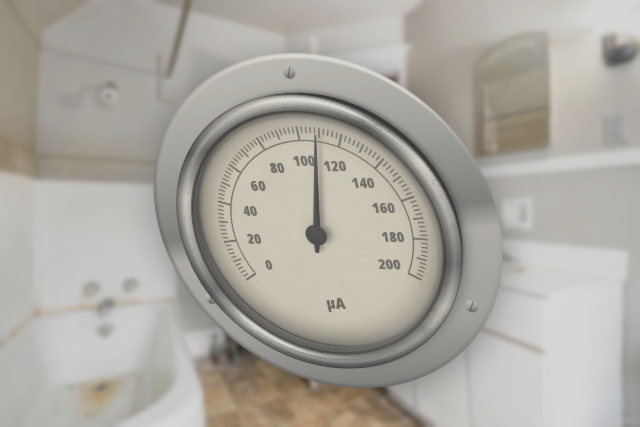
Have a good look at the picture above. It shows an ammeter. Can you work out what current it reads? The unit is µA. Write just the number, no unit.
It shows 110
